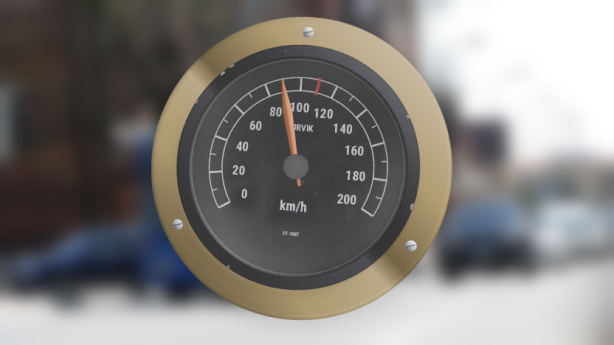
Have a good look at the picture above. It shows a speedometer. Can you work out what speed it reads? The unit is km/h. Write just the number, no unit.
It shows 90
